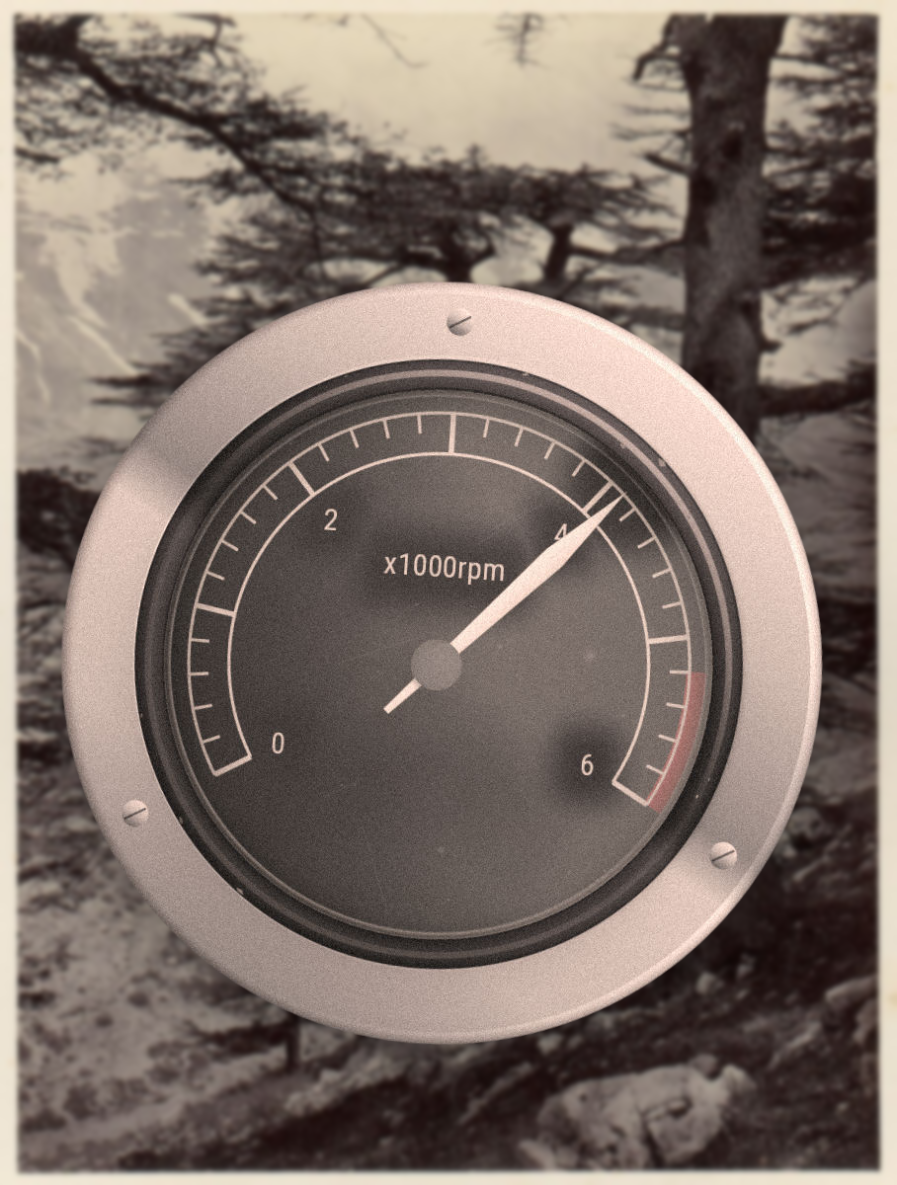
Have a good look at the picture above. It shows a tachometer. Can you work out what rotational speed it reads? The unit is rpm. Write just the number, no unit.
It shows 4100
